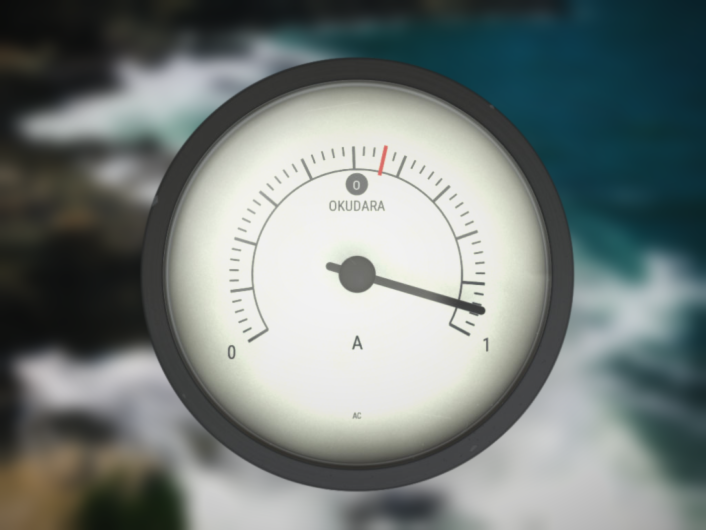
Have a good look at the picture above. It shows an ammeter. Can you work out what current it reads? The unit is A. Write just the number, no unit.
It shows 0.95
